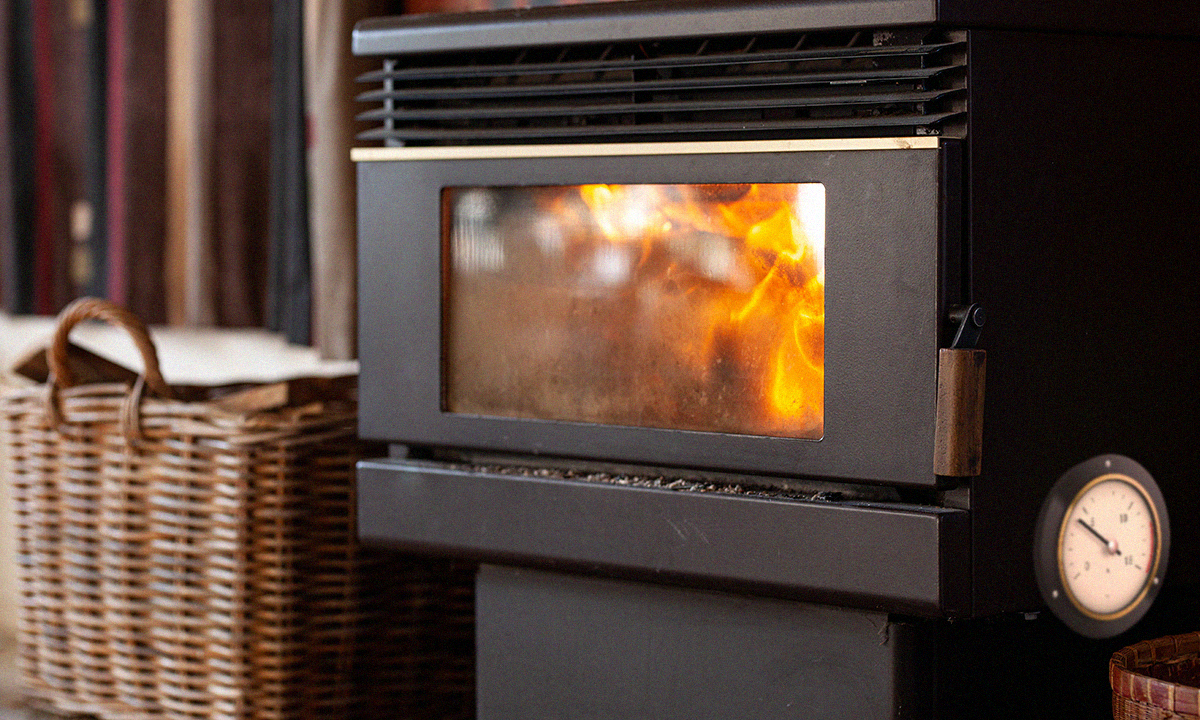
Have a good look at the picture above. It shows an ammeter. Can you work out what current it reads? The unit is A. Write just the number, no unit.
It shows 4
